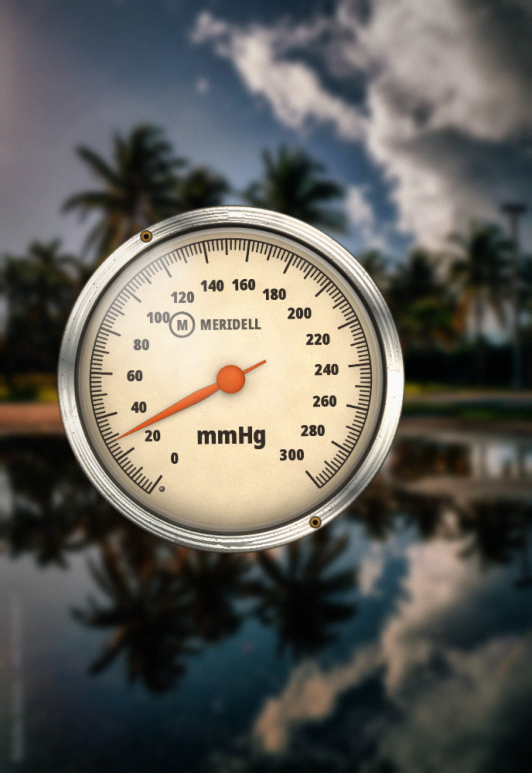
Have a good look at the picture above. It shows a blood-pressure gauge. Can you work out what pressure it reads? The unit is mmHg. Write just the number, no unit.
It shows 28
